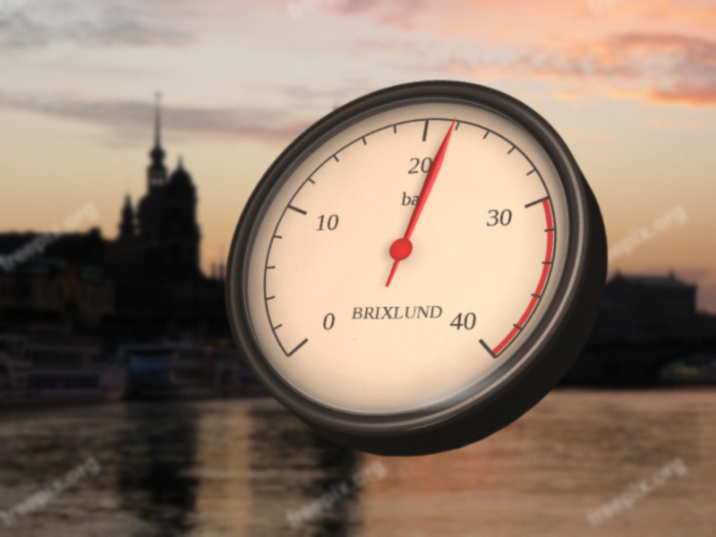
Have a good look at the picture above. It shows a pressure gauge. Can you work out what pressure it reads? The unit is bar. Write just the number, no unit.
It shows 22
